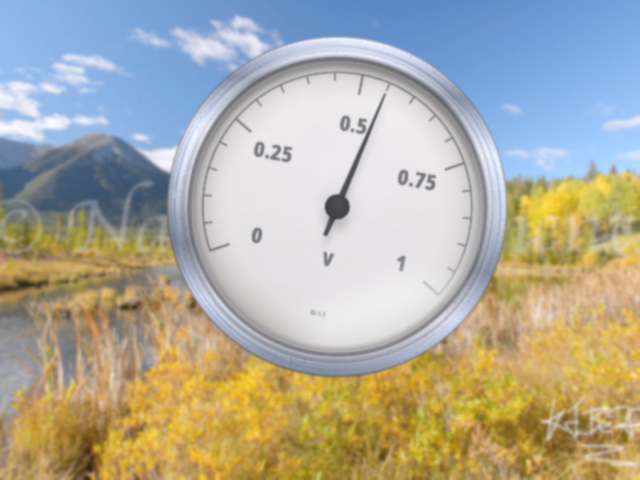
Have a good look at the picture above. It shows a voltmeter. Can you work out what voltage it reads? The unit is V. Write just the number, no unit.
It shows 0.55
